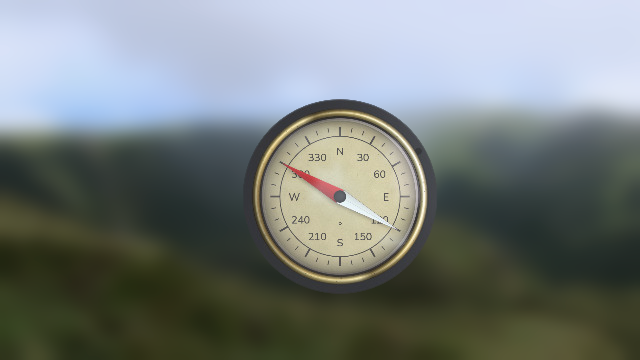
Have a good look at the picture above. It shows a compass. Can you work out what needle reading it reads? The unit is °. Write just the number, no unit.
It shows 300
